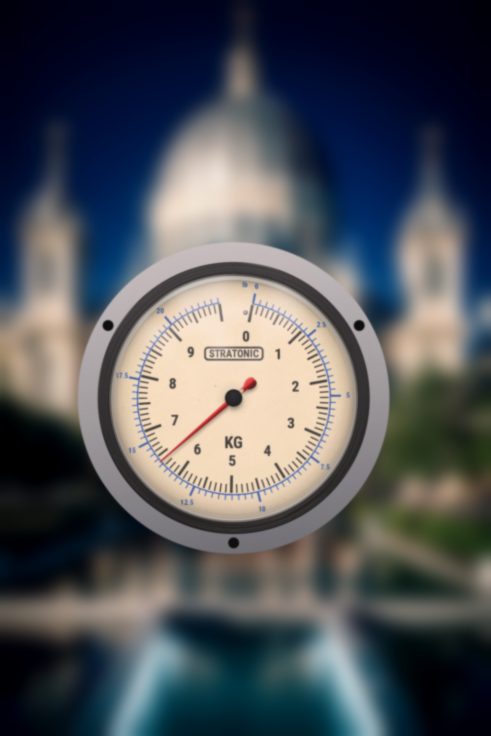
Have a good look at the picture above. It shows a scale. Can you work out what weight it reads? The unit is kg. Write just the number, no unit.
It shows 6.4
